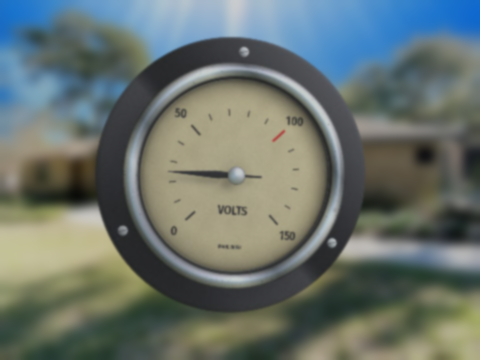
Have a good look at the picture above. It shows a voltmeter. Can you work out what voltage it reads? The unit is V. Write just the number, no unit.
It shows 25
